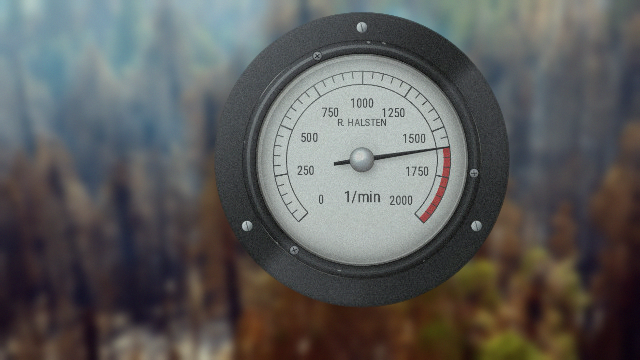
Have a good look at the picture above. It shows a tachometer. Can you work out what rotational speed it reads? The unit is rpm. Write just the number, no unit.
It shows 1600
